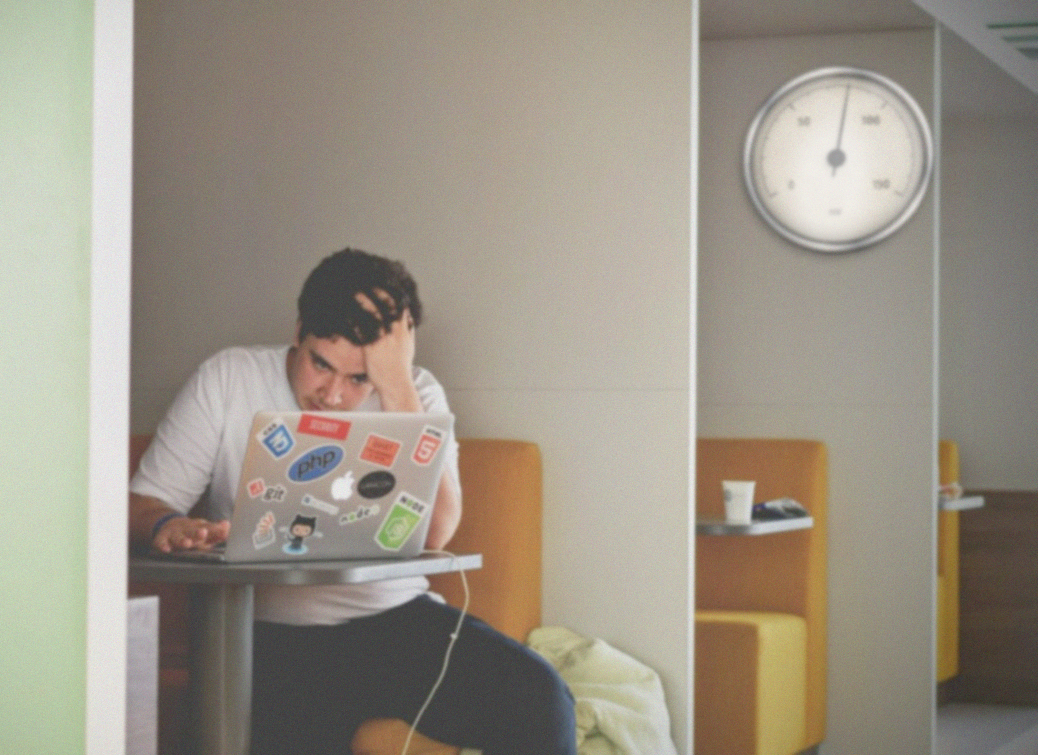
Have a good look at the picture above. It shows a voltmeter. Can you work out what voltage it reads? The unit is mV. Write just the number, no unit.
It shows 80
